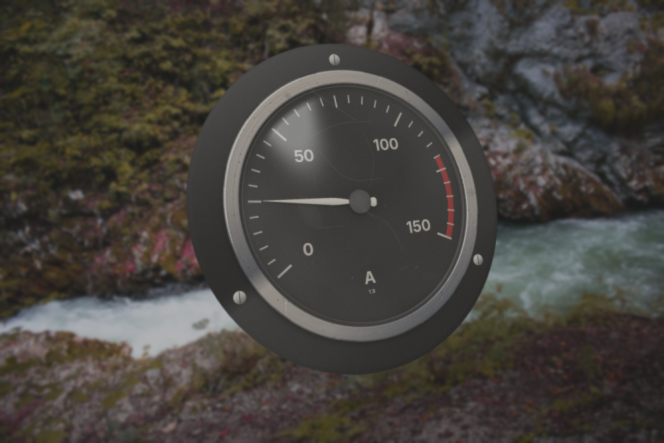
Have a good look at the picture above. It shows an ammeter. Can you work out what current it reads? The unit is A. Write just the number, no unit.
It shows 25
